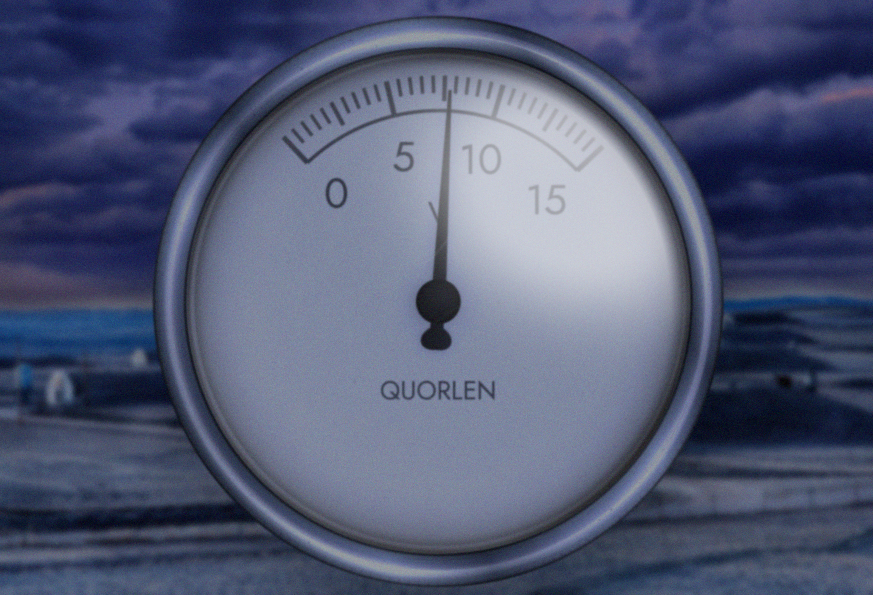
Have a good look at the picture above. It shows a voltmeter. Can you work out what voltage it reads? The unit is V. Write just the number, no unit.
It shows 7.75
